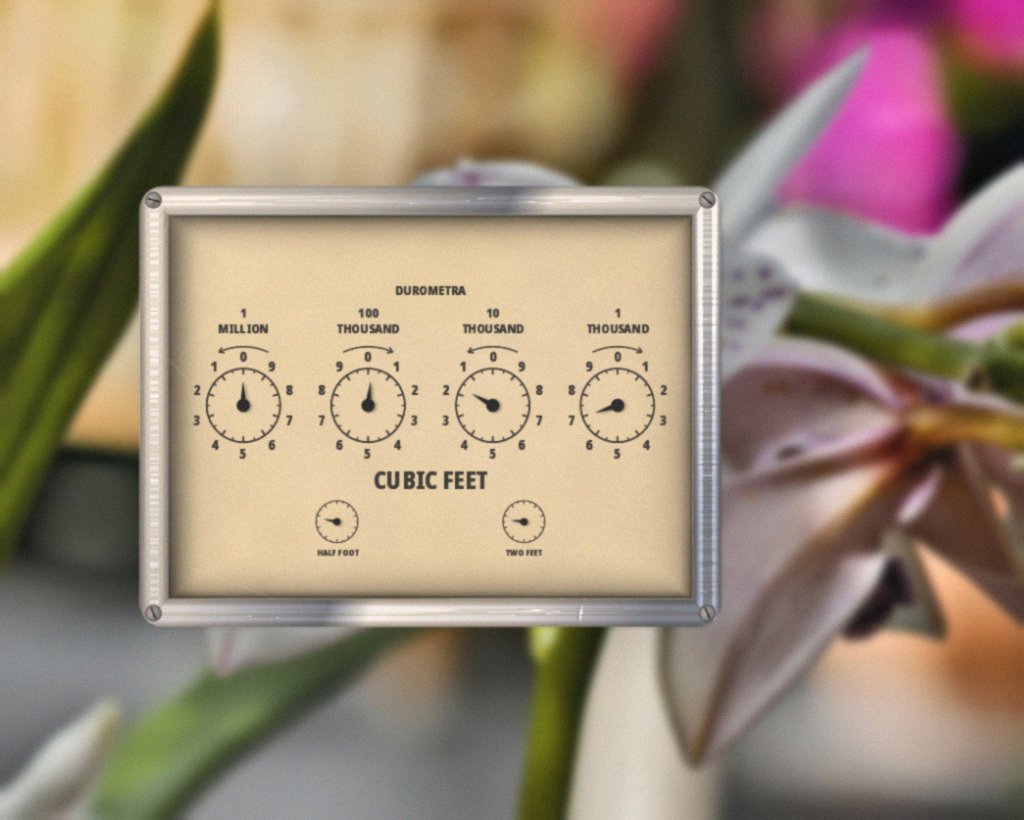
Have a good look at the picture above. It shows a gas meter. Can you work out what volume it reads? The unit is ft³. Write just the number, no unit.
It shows 1700
